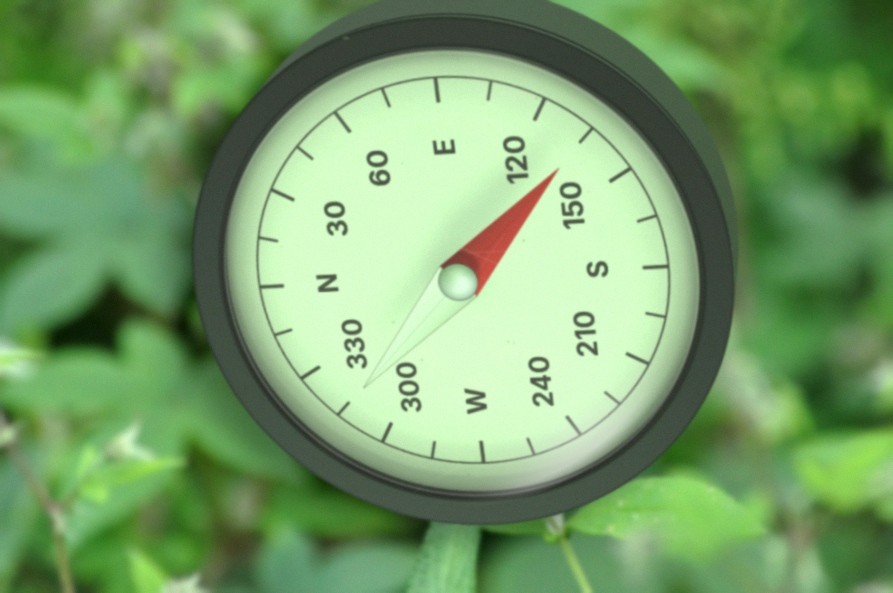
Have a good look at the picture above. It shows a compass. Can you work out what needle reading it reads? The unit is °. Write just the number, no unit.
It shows 135
